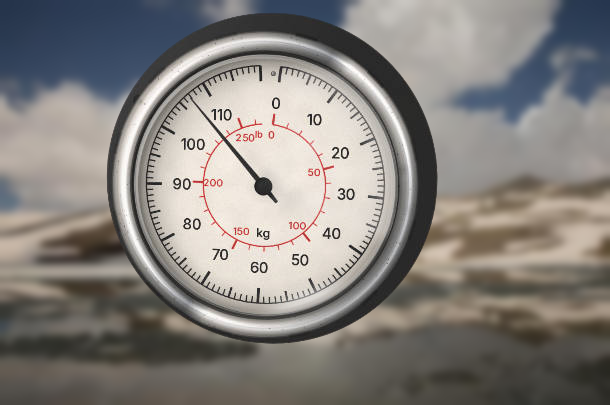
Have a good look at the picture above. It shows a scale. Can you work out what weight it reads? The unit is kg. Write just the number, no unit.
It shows 107
